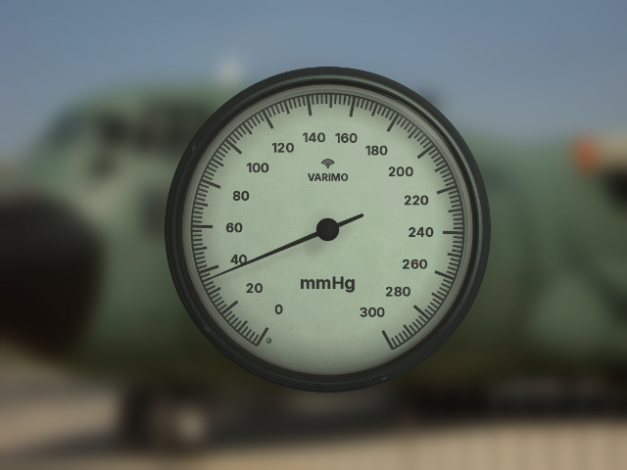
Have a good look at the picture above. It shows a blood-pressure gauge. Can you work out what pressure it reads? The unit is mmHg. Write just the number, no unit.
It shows 36
